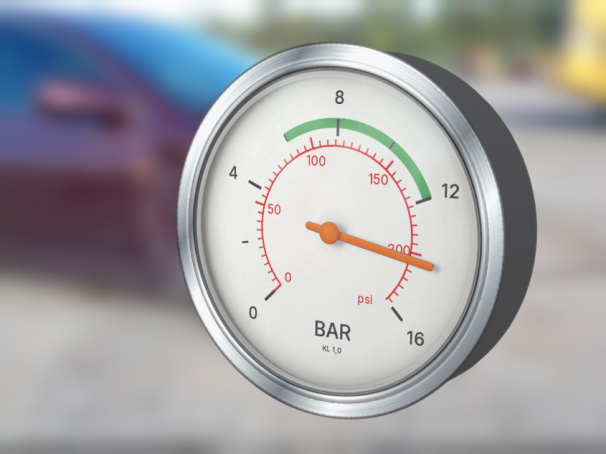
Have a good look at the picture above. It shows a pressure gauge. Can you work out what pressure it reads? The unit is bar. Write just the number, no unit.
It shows 14
